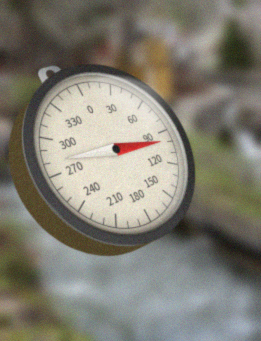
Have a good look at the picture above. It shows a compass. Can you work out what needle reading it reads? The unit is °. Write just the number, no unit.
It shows 100
